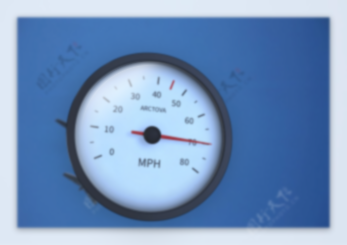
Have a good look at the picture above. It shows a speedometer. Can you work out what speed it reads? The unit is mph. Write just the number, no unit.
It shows 70
